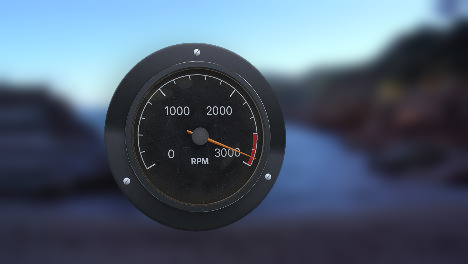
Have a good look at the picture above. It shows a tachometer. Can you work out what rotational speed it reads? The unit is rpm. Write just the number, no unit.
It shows 2900
